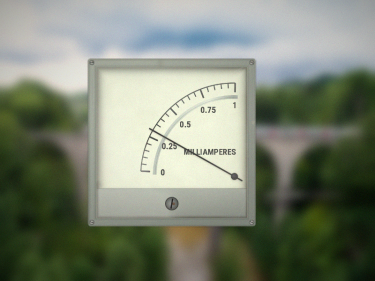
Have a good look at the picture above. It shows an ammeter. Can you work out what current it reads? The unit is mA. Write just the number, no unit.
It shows 0.3
